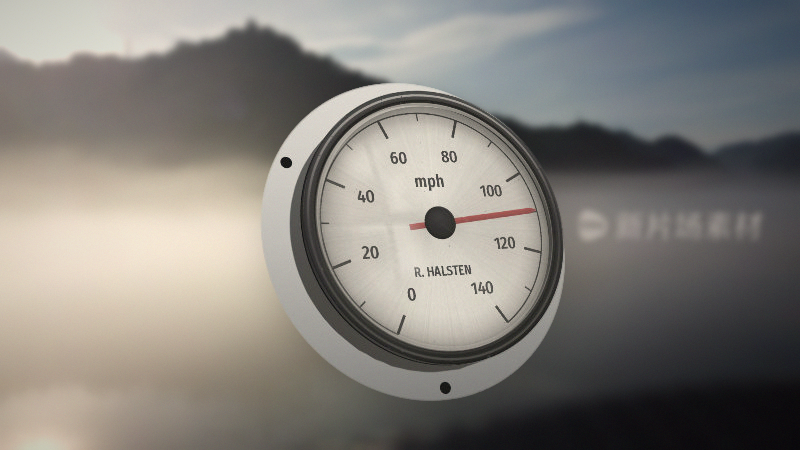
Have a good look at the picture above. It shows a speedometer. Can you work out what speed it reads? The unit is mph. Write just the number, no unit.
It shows 110
